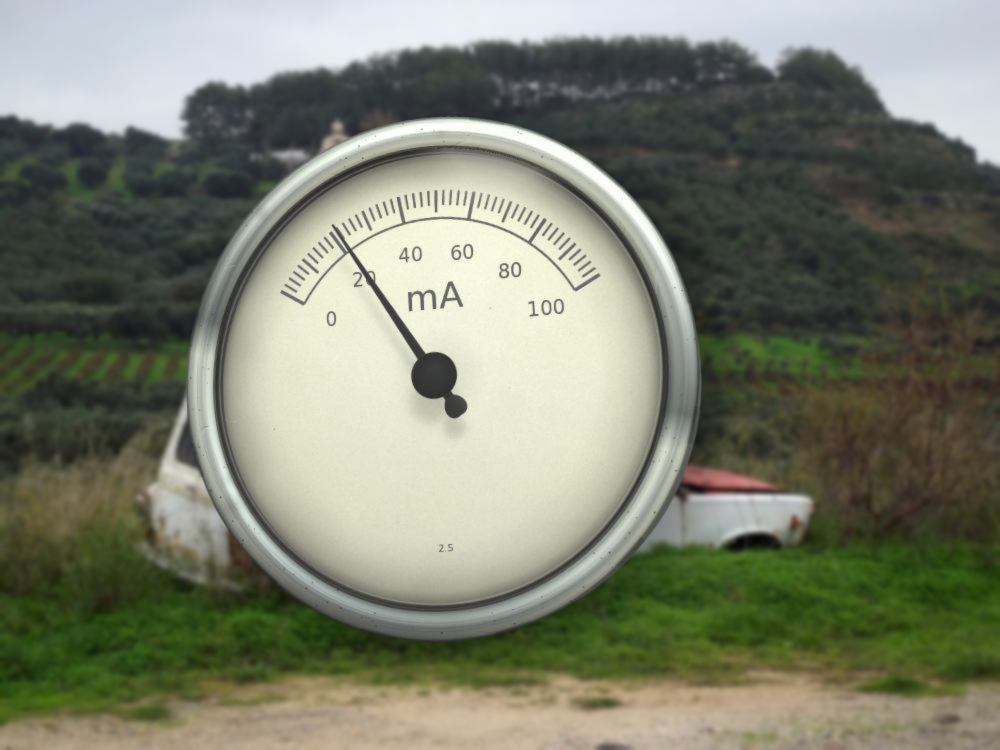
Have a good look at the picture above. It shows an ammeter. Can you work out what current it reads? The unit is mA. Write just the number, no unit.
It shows 22
